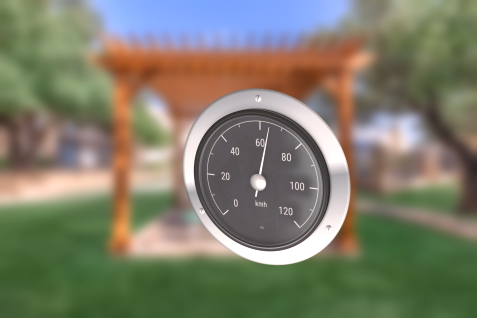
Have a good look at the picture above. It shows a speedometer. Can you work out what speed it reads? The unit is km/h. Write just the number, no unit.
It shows 65
